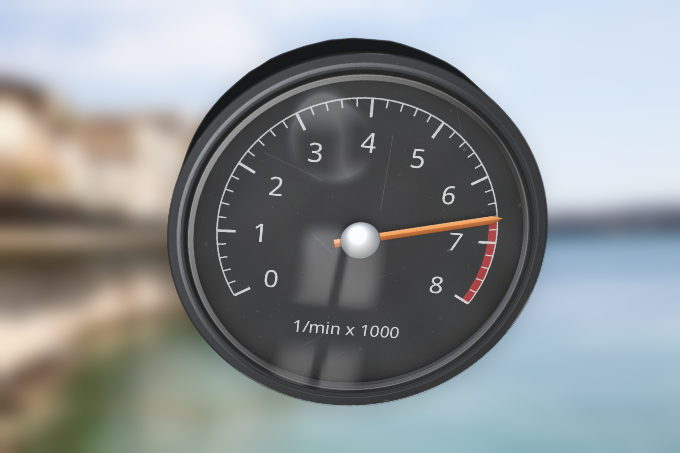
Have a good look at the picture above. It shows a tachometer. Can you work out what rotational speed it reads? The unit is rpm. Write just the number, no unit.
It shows 6600
